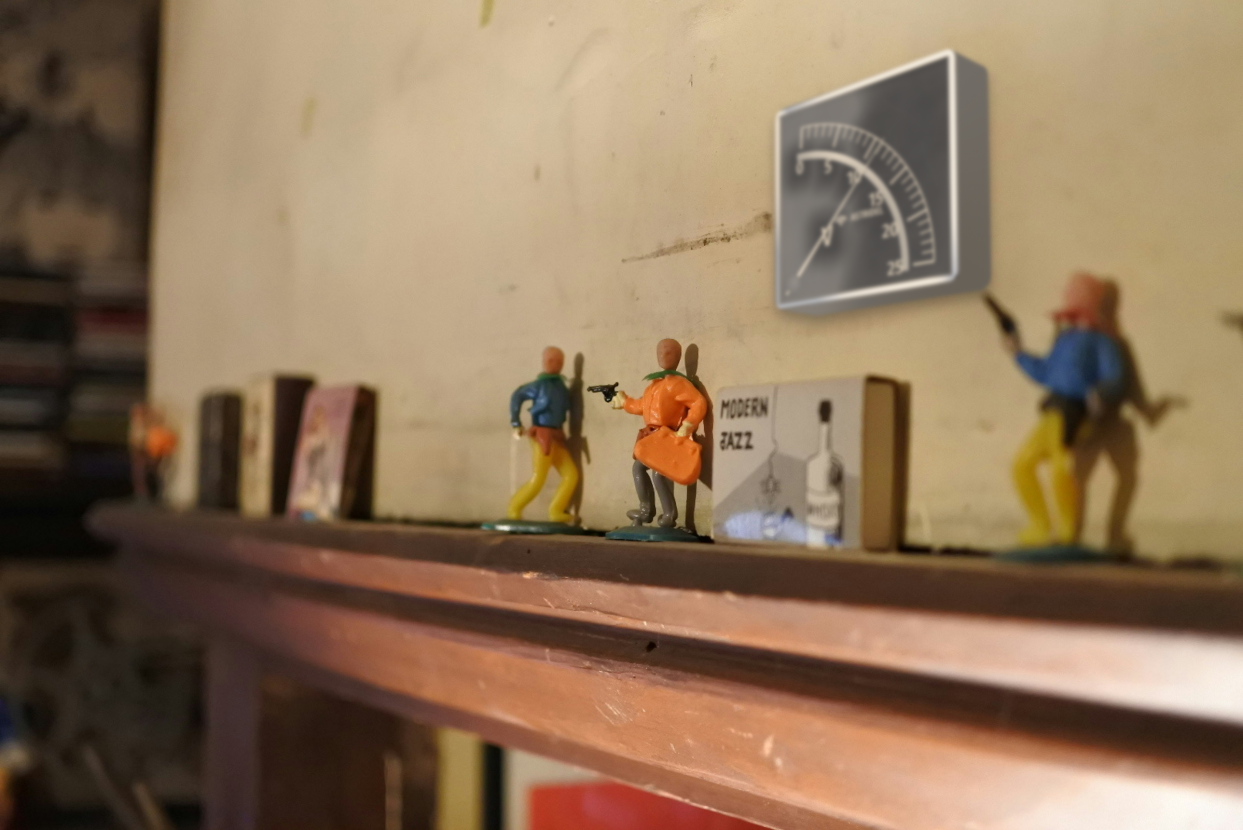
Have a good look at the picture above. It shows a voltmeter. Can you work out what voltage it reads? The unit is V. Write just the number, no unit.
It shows 11
